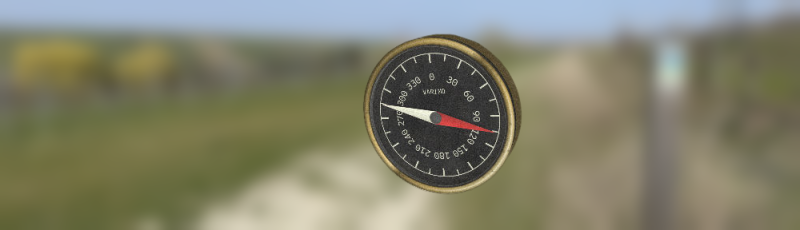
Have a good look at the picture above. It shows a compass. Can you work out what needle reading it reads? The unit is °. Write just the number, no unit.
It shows 105
